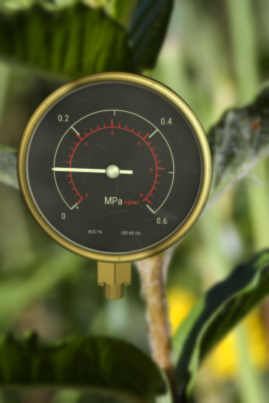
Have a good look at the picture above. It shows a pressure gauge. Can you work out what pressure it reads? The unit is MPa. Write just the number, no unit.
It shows 0.1
